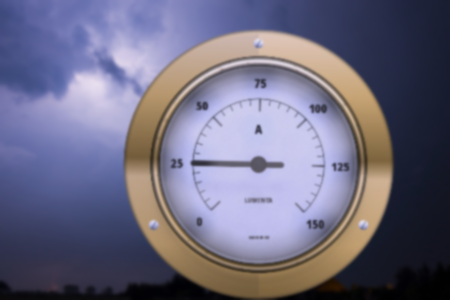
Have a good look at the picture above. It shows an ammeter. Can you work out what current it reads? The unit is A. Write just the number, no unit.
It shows 25
